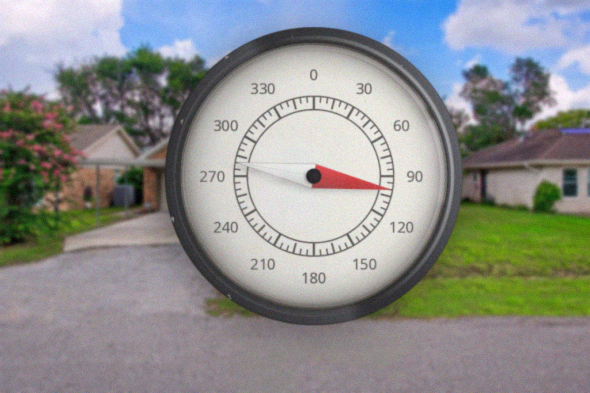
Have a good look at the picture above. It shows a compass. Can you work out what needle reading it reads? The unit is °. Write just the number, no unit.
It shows 100
